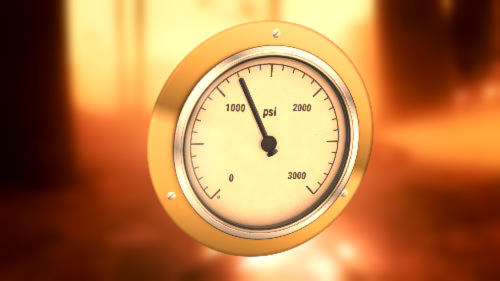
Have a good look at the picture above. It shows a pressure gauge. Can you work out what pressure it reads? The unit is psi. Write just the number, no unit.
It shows 1200
